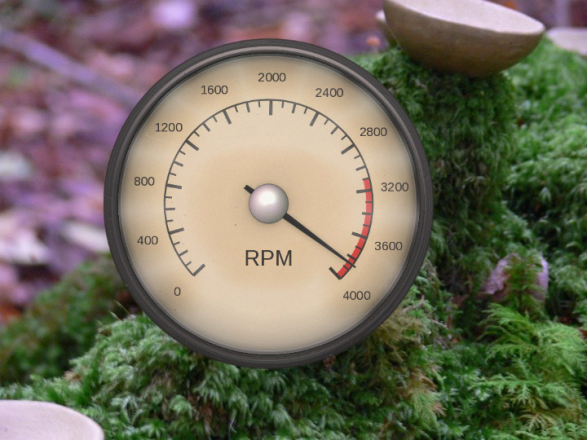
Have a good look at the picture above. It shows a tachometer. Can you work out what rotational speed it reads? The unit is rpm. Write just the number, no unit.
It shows 3850
